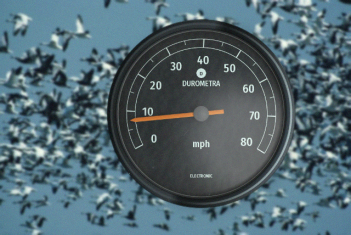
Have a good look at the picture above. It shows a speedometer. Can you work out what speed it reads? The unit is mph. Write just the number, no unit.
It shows 7.5
